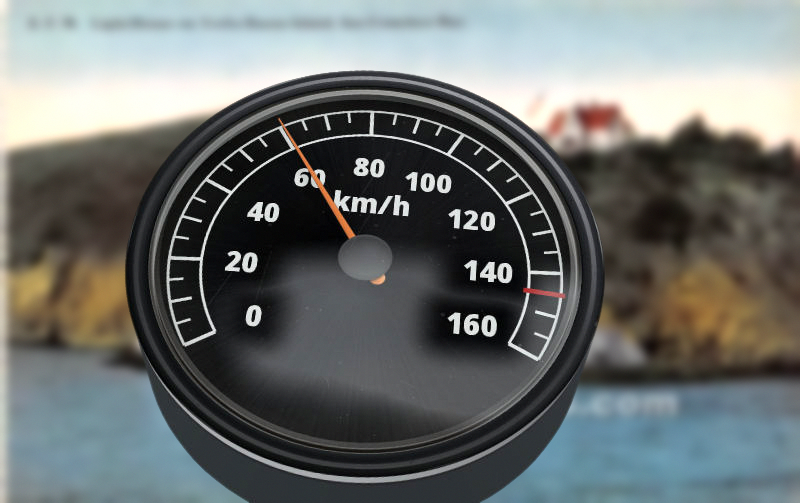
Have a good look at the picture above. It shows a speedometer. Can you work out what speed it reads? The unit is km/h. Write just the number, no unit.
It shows 60
